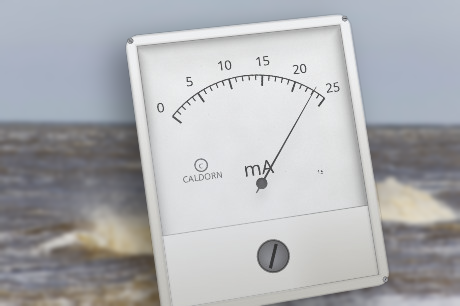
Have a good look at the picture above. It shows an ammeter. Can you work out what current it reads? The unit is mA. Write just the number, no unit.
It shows 23
